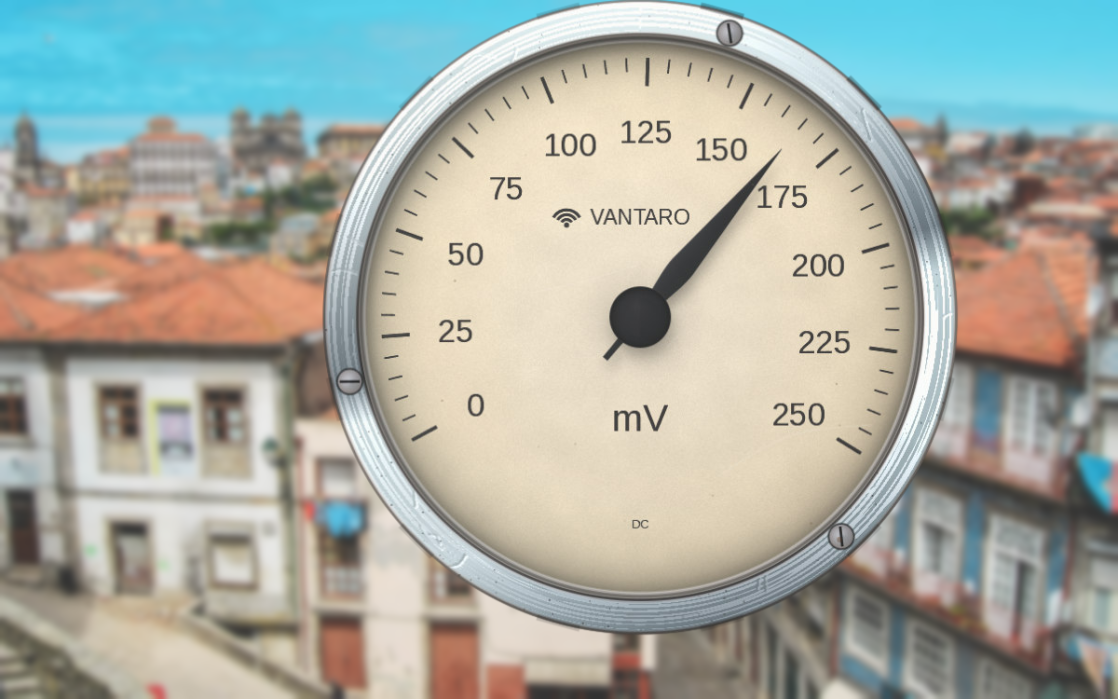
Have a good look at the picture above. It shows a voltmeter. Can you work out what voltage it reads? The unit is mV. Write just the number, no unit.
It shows 165
